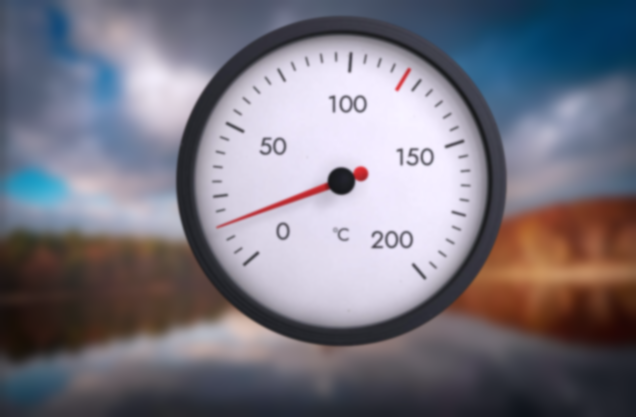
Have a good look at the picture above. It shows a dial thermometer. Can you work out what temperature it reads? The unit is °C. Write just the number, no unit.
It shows 15
